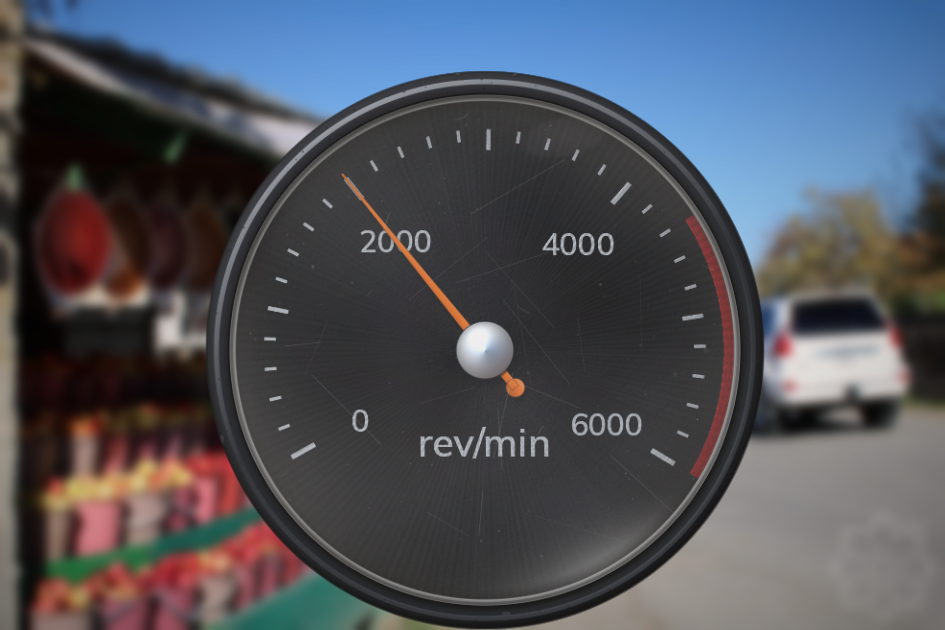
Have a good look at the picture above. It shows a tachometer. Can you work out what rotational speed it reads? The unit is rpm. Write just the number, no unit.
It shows 2000
